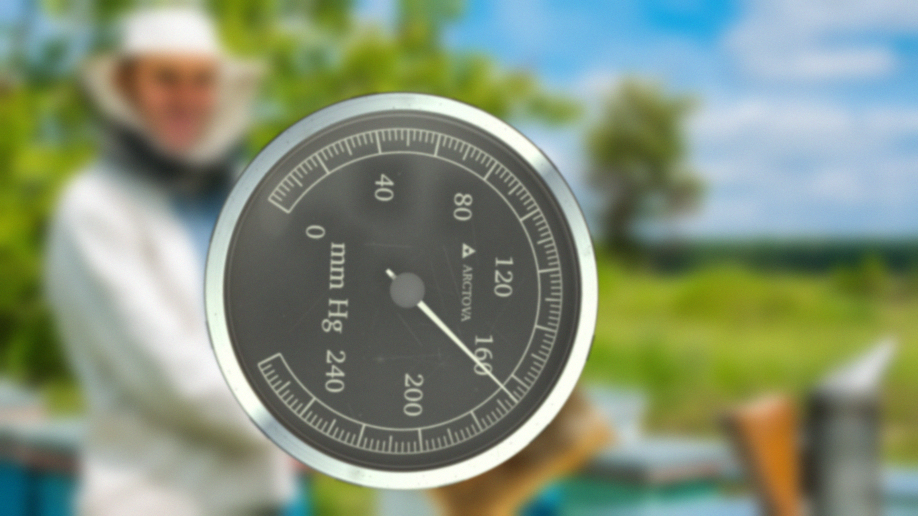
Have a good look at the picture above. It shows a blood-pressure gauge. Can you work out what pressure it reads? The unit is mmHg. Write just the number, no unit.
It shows 166
